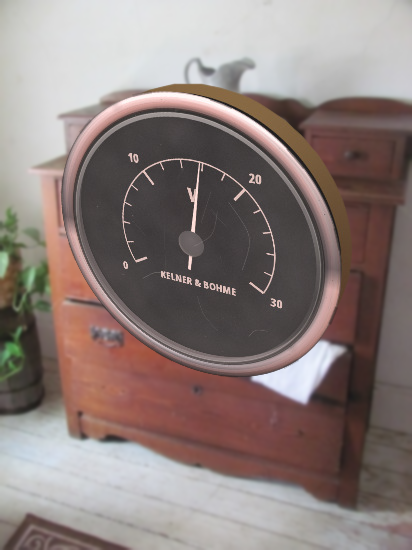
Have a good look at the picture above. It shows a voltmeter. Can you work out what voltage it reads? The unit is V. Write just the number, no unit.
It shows 16
